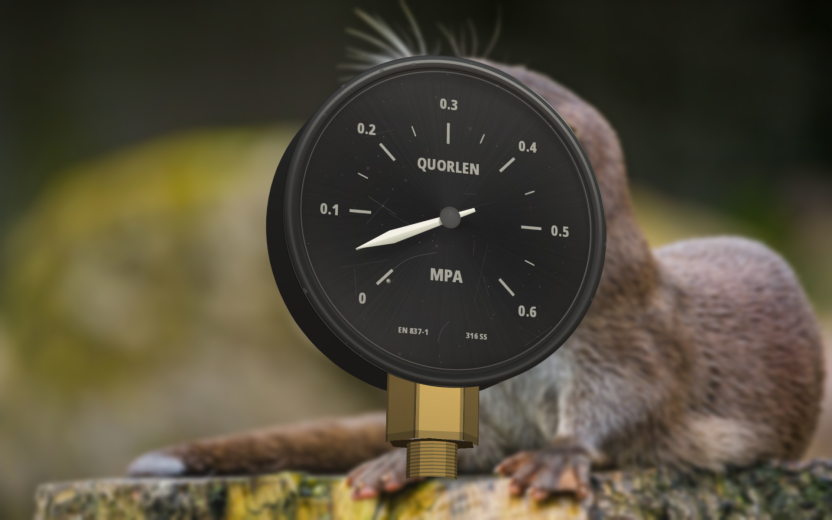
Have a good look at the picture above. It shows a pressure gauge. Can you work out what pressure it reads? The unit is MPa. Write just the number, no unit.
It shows 0.05
